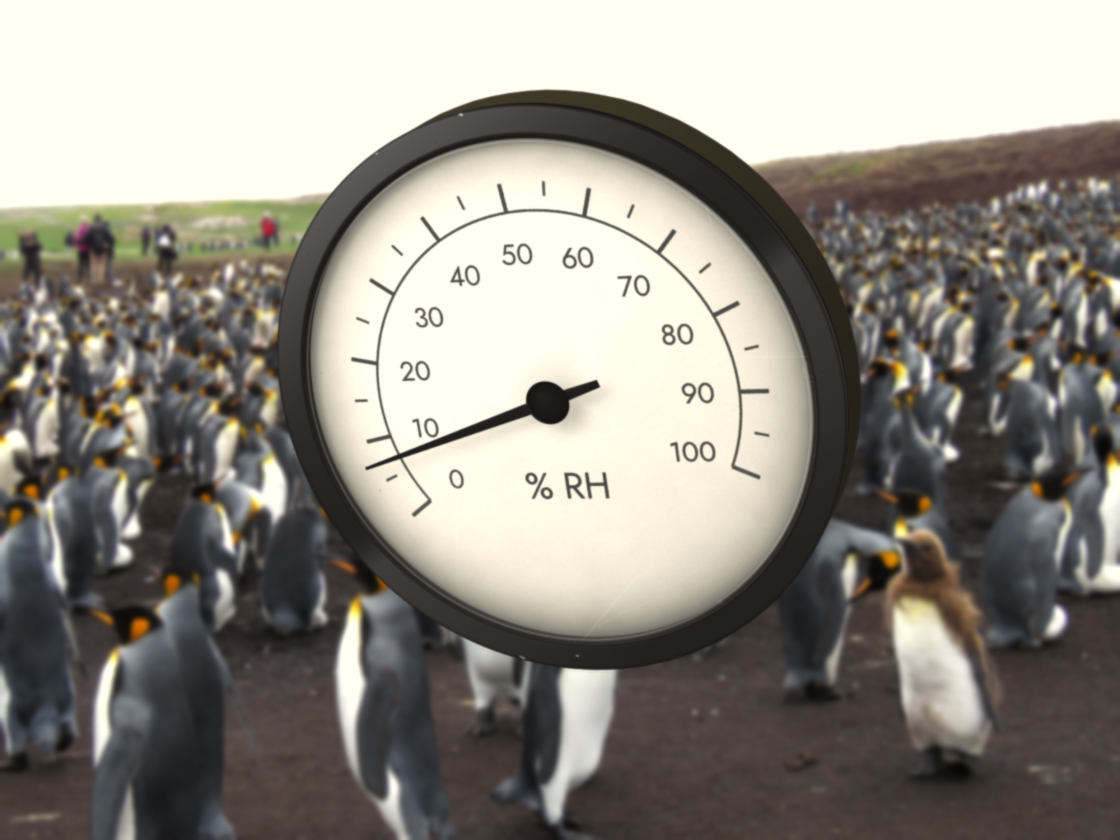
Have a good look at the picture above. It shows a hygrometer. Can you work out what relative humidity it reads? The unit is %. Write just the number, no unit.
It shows 7.5
